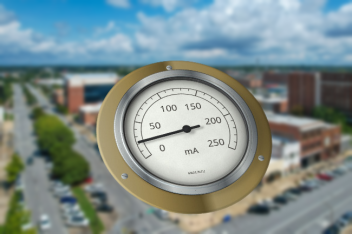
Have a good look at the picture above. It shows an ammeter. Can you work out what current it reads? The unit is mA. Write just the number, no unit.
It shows 20
